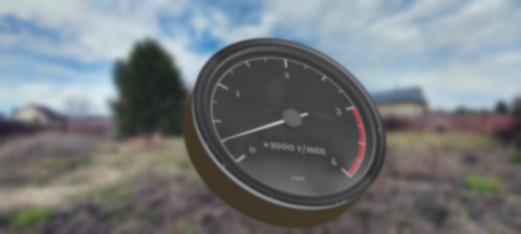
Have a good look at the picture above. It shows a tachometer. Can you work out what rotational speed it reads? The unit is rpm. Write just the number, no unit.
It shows 250
